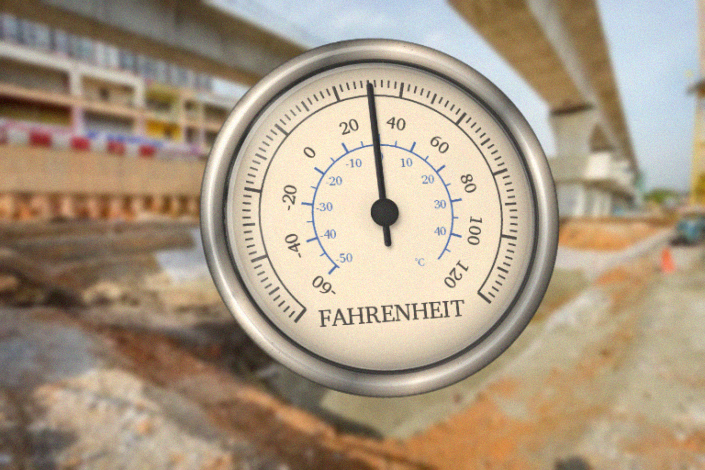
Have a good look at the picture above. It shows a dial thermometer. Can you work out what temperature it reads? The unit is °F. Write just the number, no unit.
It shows 30
